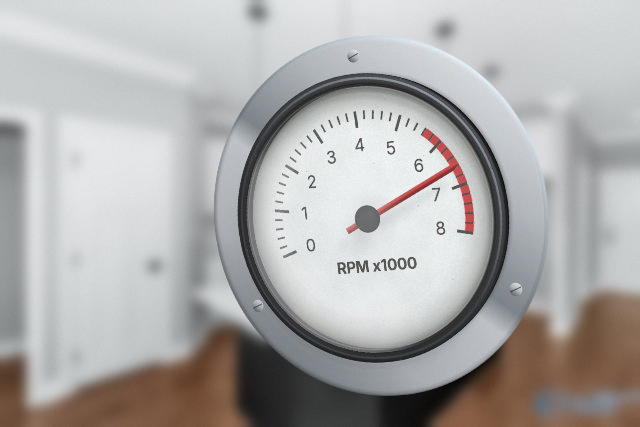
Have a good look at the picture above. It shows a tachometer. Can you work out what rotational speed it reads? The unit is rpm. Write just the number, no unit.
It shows 6600
